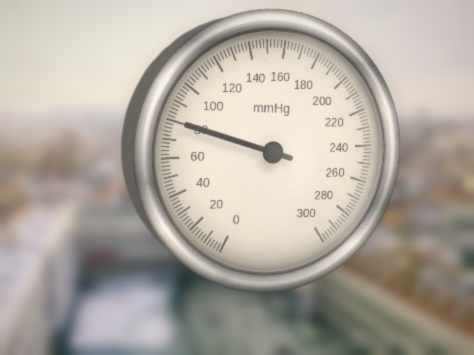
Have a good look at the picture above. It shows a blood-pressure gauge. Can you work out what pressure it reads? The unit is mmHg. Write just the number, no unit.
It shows 80
